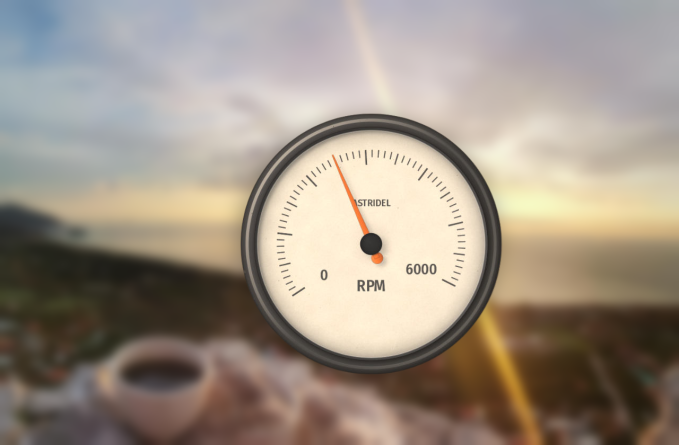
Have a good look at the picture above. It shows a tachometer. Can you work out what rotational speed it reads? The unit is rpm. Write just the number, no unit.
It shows 2500
